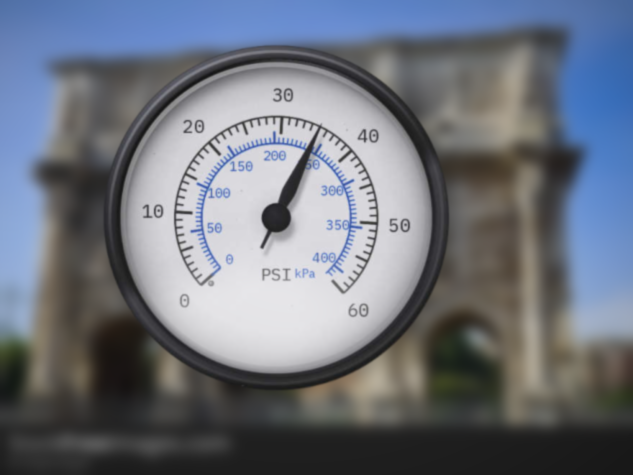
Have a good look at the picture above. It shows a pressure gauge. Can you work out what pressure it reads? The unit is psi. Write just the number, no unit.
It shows 35
